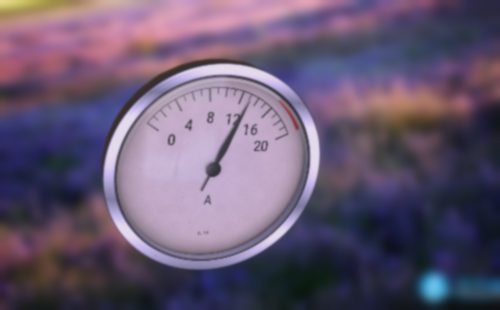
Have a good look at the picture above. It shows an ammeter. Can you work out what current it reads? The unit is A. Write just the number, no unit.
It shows 13
